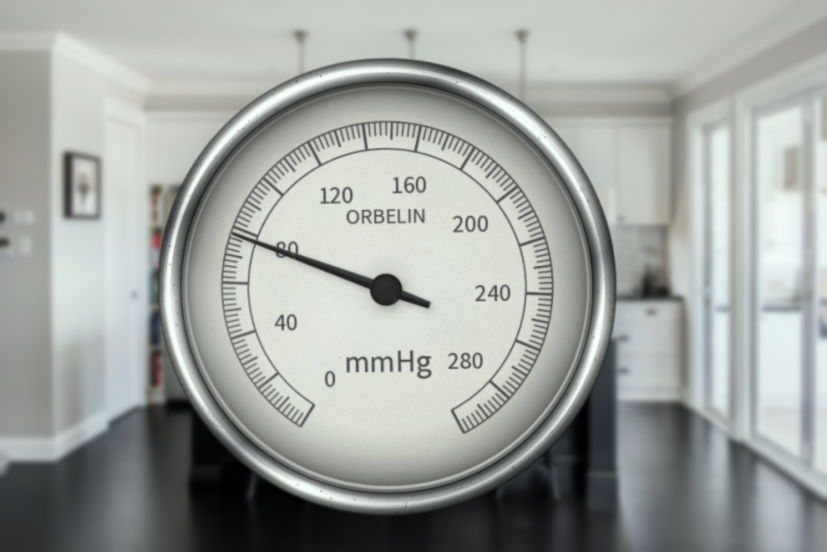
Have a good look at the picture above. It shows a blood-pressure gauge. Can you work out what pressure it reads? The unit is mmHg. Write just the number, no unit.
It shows 78
